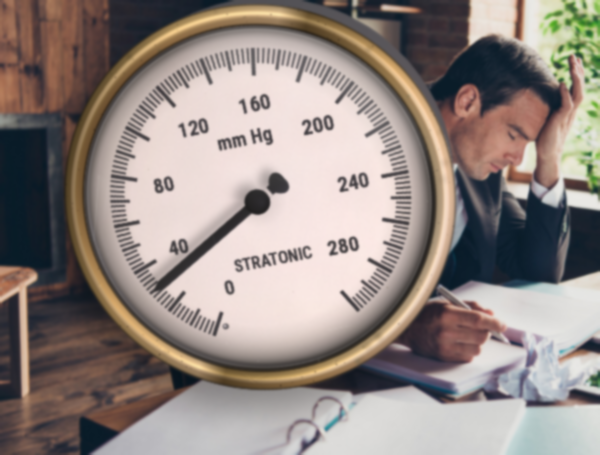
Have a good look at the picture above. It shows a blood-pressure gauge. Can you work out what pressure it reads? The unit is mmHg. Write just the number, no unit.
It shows 30
